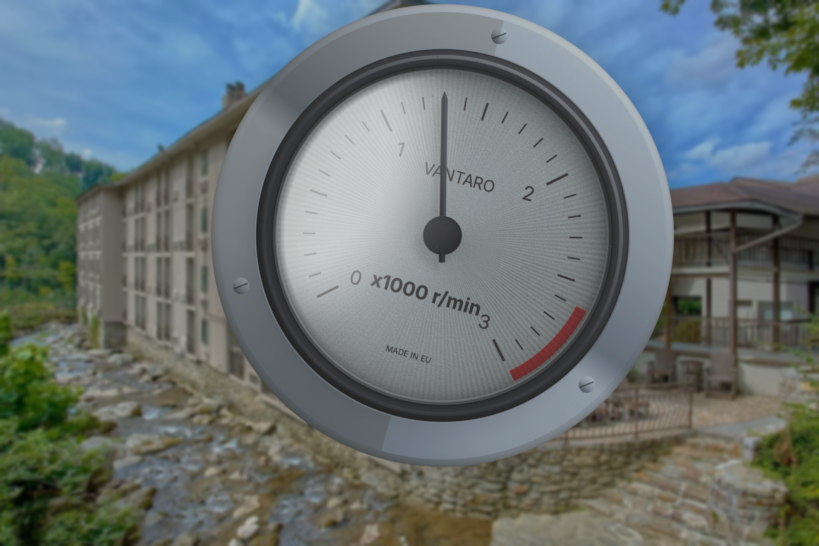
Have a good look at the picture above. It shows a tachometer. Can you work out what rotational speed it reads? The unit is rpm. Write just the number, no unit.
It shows 1300
